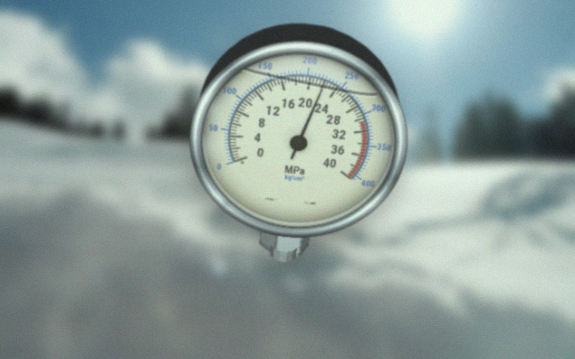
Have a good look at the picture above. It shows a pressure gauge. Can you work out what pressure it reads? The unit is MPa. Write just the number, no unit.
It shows 22
